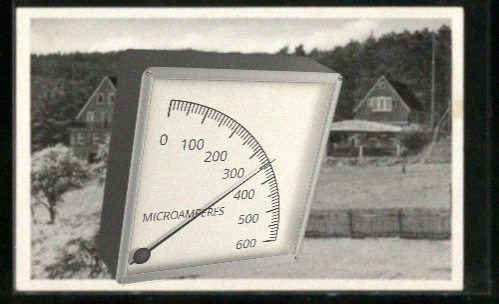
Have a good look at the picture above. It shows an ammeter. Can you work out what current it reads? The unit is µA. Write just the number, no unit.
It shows 350
